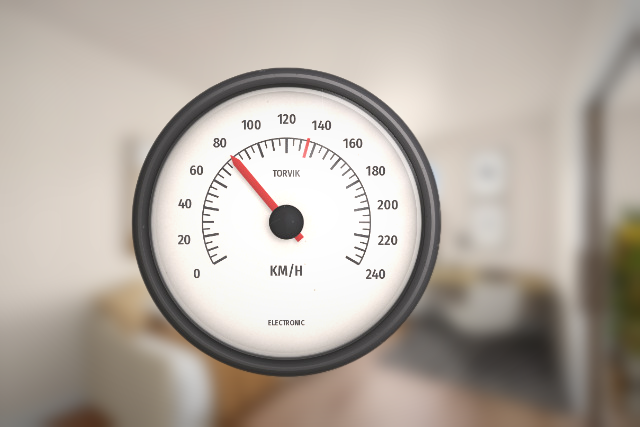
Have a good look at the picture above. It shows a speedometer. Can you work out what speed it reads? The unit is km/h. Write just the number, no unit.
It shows 80
